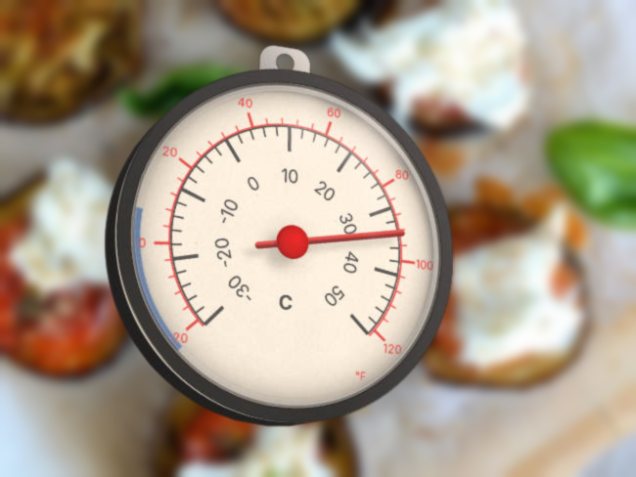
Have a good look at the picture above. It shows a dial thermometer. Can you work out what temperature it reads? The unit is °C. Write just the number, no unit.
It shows 34
